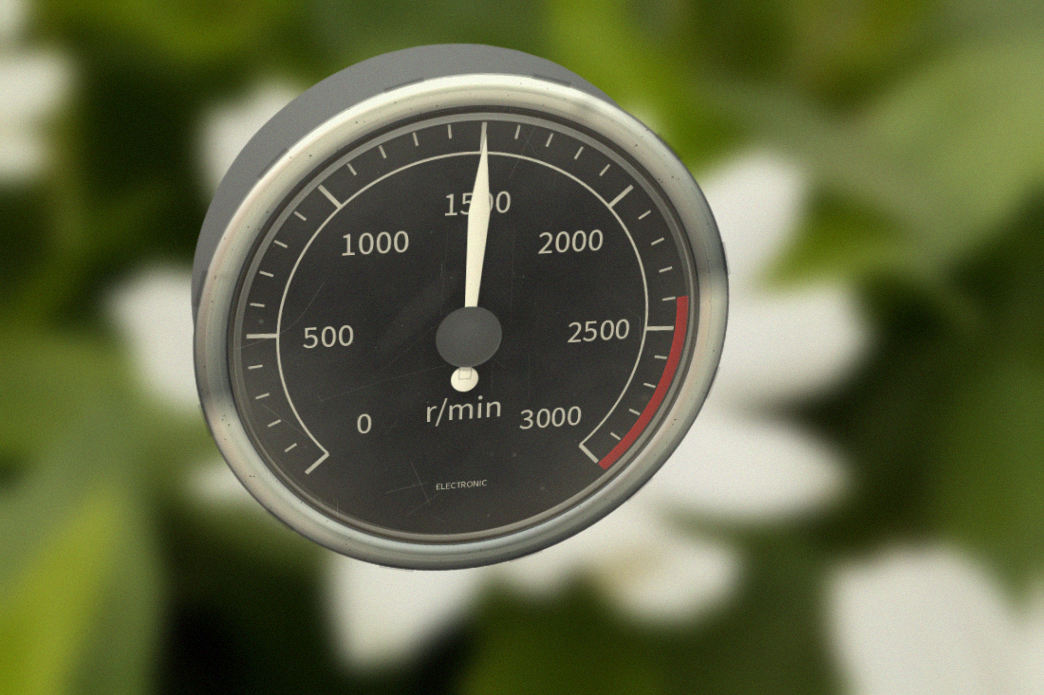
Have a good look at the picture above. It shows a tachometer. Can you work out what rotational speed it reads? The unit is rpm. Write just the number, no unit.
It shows 1500
